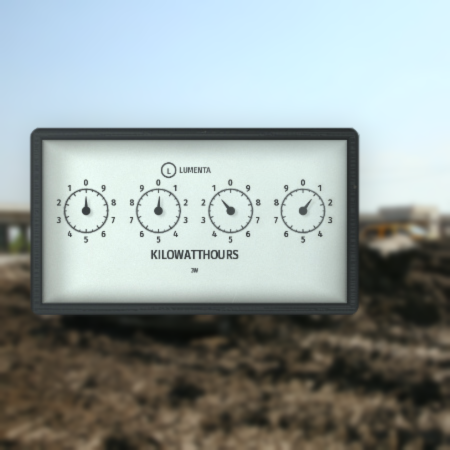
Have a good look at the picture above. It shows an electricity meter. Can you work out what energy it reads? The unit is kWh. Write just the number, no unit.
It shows 11
